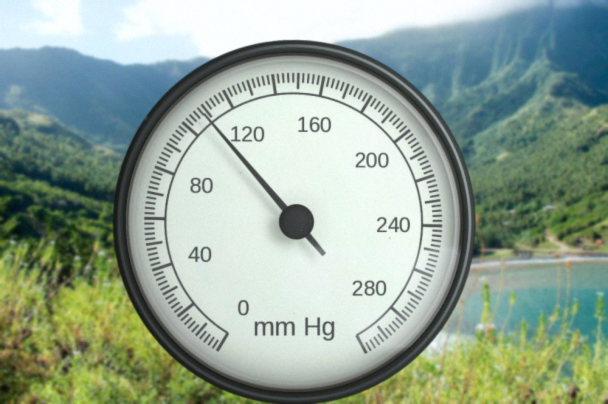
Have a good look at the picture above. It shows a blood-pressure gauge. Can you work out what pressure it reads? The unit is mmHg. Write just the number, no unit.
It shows 108
